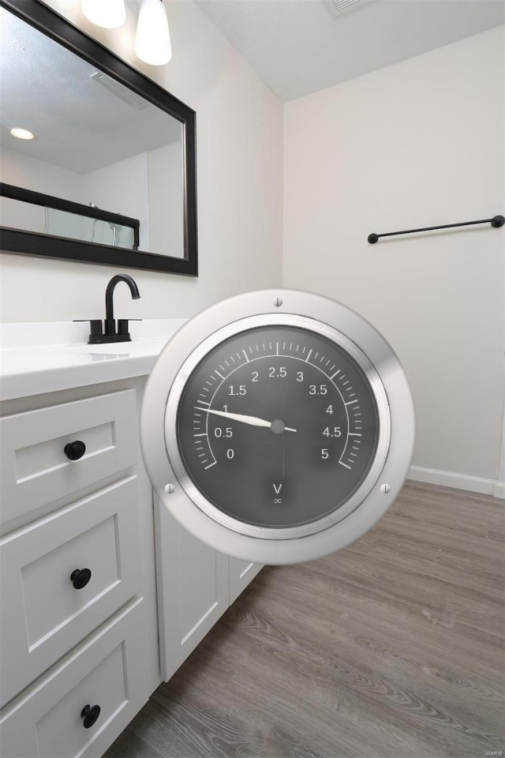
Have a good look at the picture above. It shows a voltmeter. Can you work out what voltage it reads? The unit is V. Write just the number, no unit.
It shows 0.9
